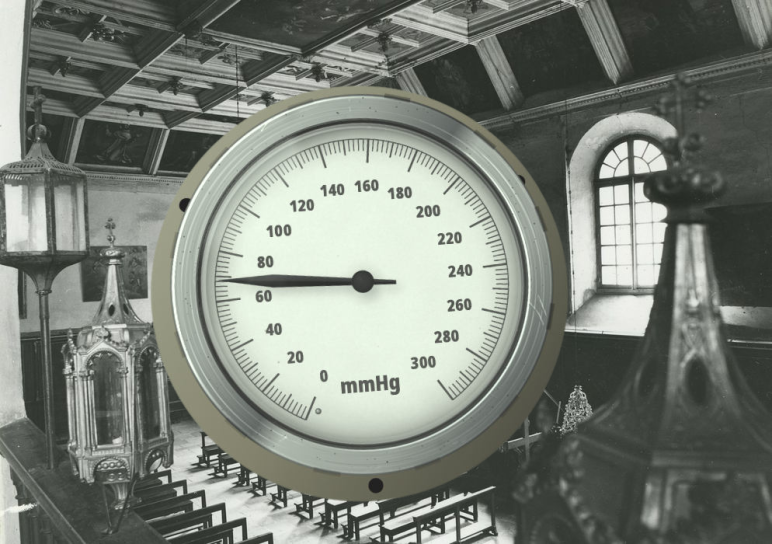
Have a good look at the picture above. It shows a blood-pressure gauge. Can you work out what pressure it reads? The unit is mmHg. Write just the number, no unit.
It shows 68
